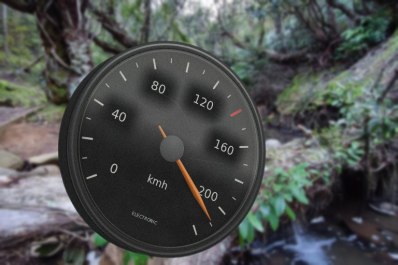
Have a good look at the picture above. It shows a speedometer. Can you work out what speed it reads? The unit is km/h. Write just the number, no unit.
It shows 210
